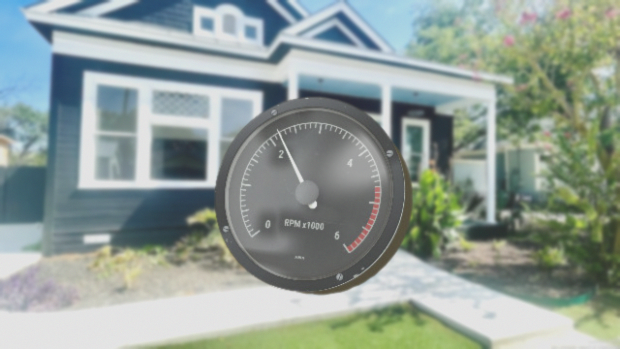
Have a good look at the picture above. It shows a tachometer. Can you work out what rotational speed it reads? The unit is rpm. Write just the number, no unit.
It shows 2200
